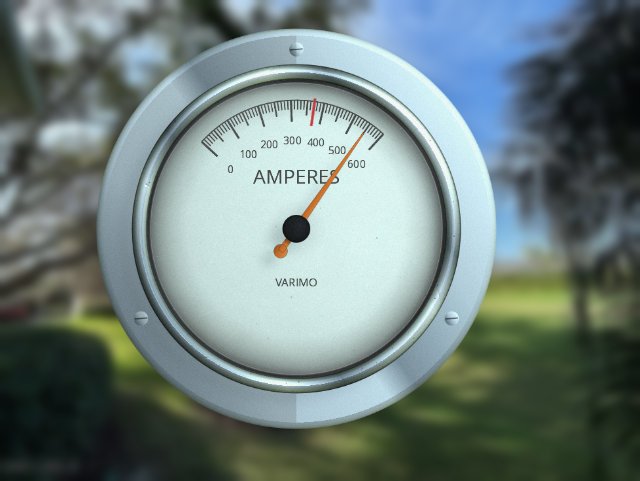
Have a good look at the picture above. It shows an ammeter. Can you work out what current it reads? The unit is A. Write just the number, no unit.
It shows 550
